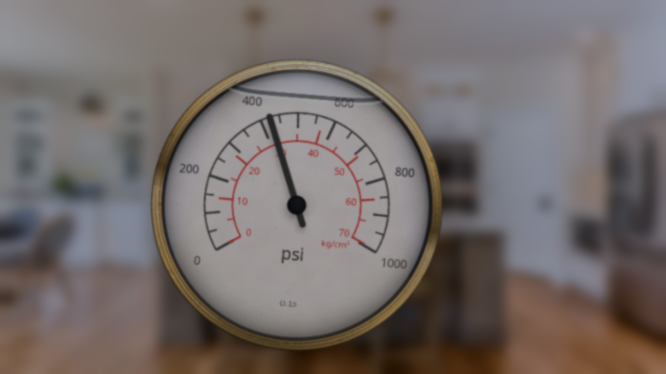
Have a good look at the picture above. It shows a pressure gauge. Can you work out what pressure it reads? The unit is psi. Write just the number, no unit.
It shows 425
